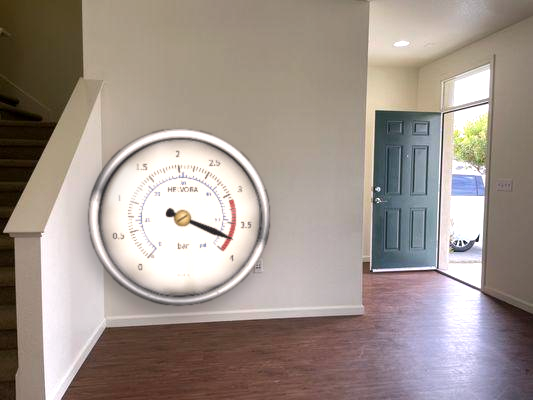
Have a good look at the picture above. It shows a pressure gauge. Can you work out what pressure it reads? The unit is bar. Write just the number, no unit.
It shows 3.75
